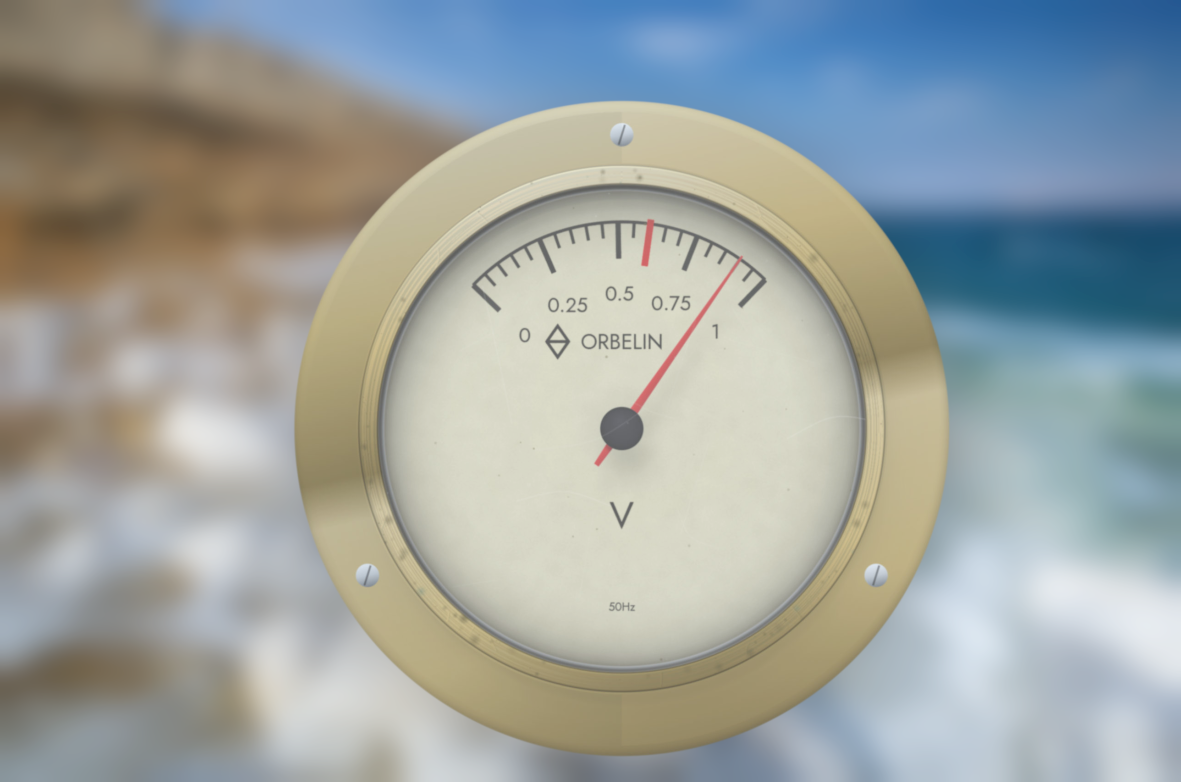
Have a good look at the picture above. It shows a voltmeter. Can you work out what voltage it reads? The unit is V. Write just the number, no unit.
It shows 0.9
